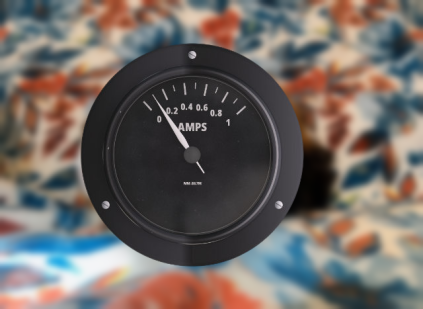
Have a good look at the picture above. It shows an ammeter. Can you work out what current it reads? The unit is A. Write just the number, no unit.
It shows 0.1
